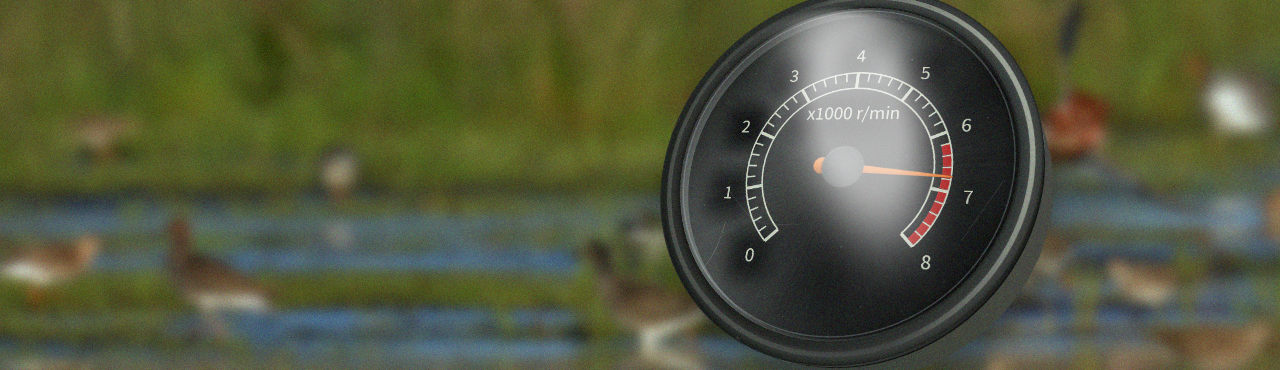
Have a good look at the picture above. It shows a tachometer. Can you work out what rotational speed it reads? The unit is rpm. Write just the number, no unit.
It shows 6800
